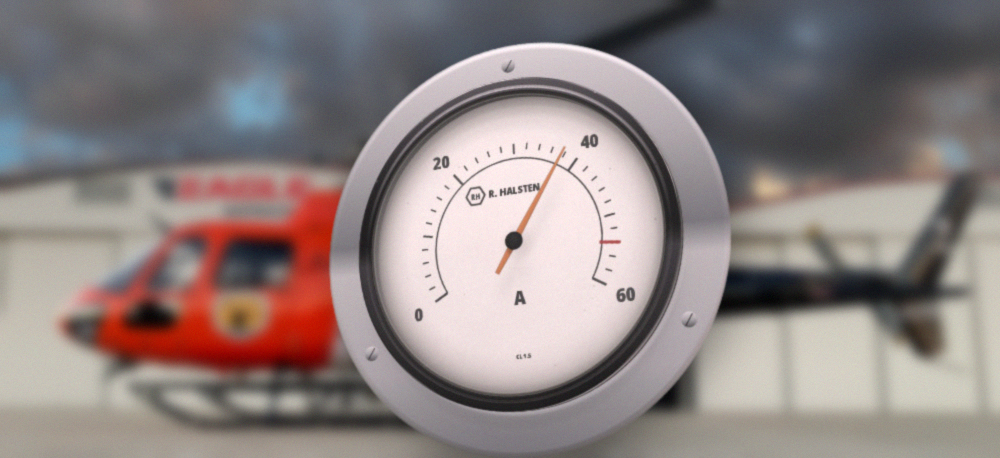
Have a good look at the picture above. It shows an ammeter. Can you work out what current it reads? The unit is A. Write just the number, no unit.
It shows 38
